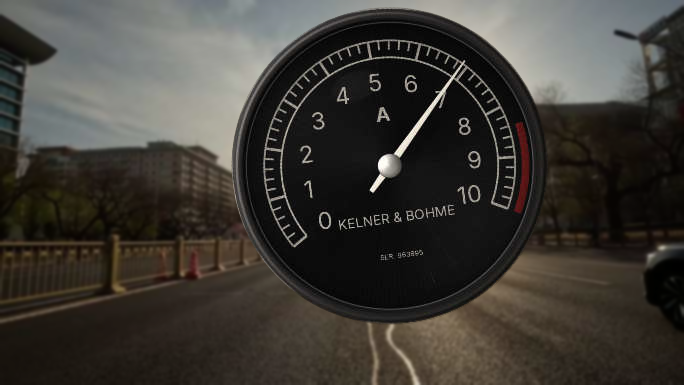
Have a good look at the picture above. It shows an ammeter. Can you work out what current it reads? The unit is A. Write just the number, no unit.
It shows 6.9
